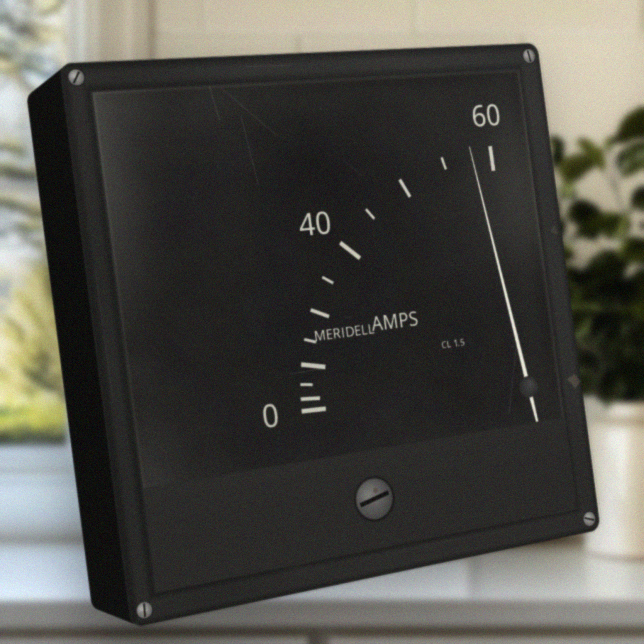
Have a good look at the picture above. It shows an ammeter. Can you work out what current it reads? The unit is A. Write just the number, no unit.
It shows 57.5
